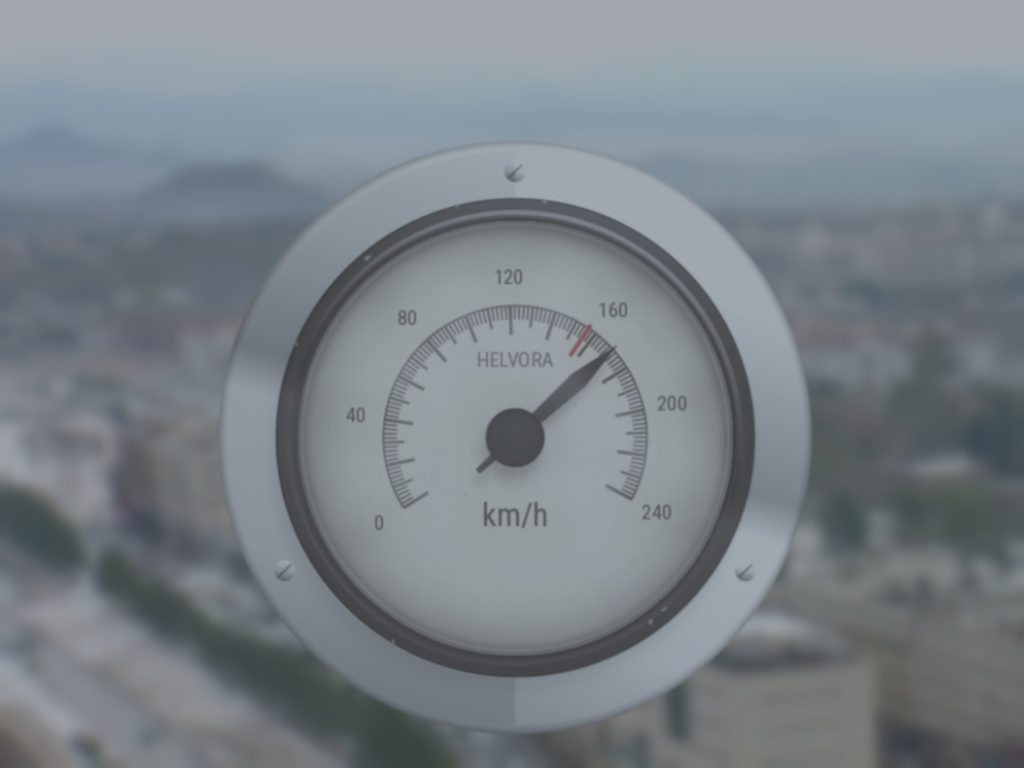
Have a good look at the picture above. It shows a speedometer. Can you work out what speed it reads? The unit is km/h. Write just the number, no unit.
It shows 170
